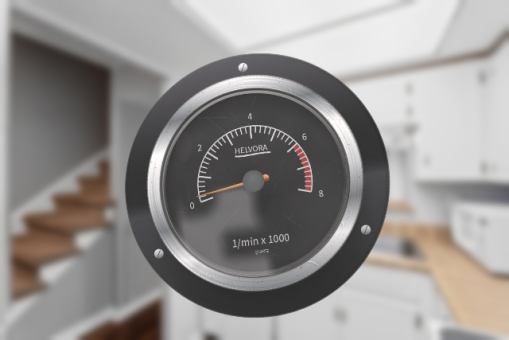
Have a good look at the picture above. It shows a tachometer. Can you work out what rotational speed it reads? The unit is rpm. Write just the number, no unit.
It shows 200
